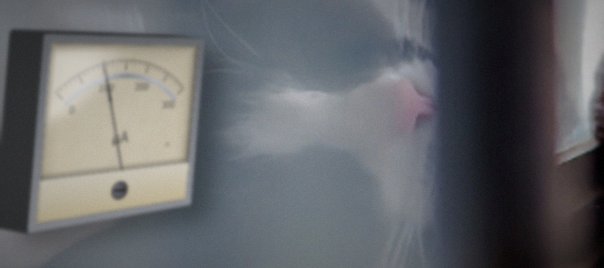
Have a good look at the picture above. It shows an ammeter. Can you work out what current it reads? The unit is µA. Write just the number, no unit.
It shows 100
